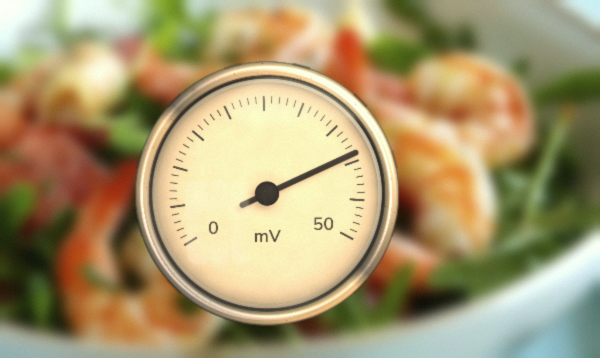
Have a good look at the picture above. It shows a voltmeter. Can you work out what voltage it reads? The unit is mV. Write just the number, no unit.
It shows 39
